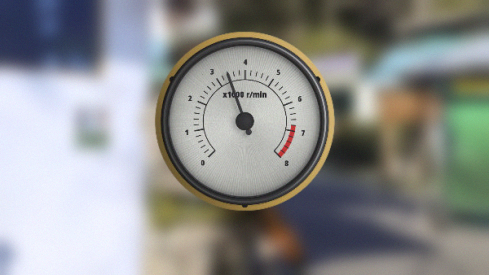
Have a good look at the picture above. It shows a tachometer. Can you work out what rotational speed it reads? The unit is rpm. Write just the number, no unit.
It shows 3400
